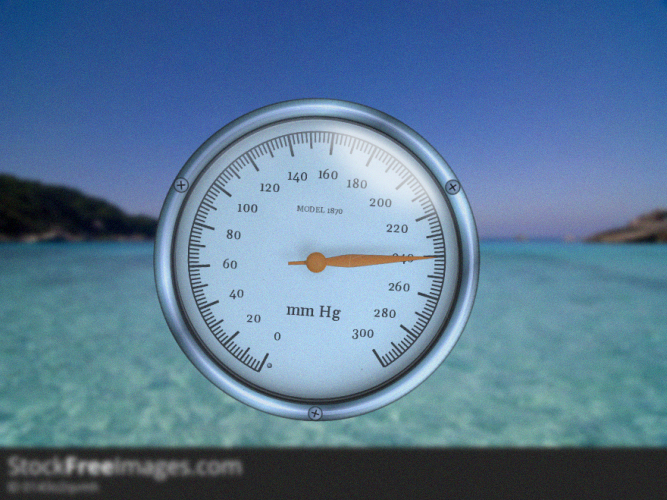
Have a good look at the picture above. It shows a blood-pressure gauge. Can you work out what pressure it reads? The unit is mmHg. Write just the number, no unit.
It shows 240
